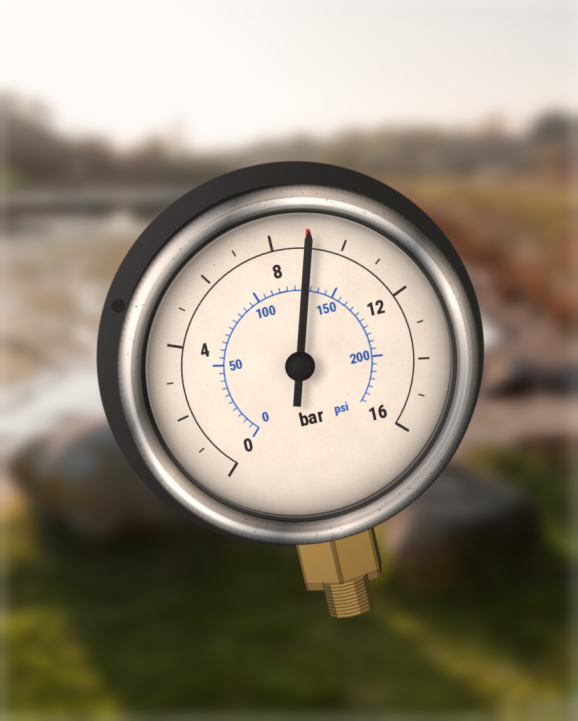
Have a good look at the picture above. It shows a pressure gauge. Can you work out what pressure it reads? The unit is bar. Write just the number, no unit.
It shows 9
